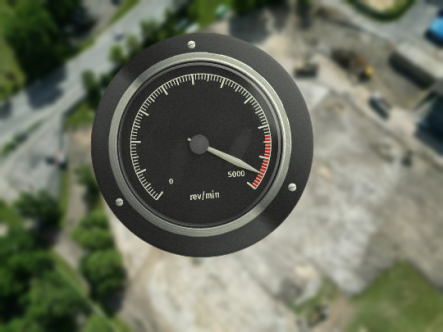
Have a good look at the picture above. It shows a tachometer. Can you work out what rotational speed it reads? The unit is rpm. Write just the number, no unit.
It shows 4750
